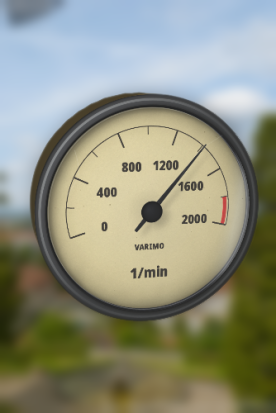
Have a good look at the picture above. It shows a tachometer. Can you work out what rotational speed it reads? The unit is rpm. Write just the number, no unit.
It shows 1400
